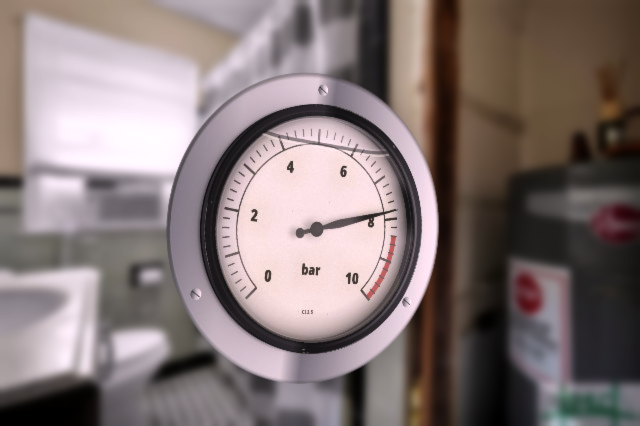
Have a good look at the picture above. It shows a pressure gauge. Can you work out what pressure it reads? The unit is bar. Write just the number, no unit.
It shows 7.8
